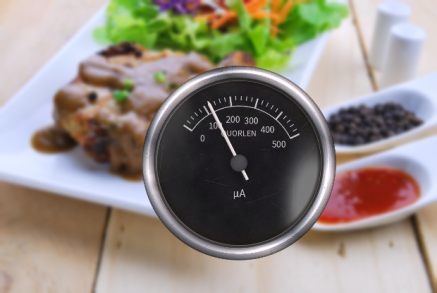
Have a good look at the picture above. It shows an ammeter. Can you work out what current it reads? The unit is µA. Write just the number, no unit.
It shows 120
